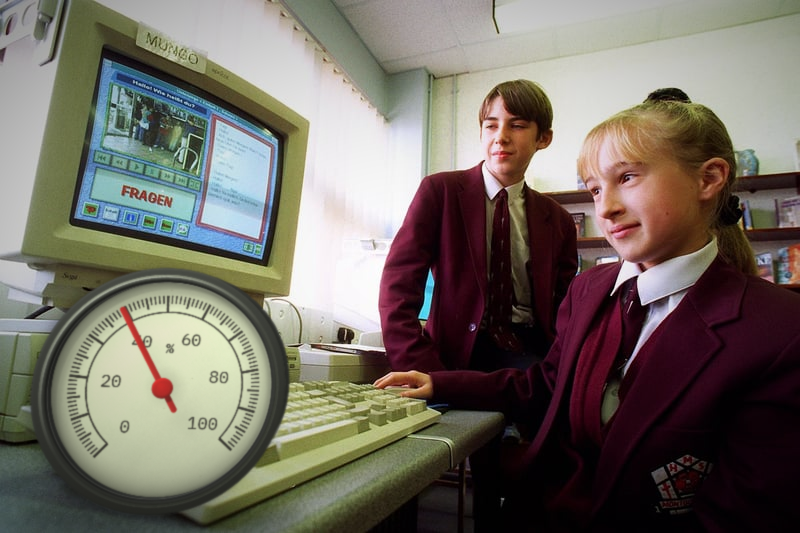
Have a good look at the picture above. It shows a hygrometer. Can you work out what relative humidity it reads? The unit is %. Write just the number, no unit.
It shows 40
